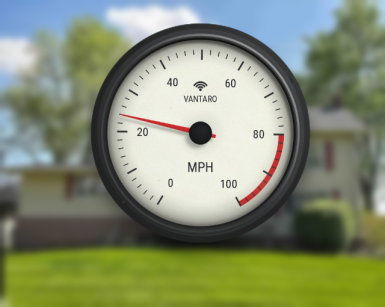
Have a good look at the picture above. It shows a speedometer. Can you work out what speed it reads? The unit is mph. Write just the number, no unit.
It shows 24
